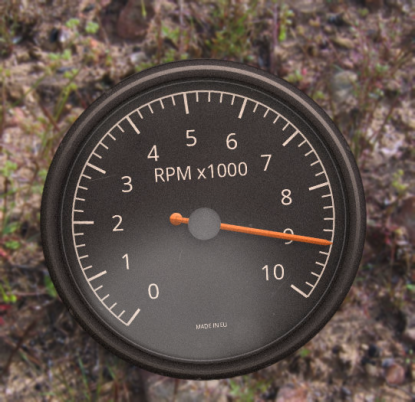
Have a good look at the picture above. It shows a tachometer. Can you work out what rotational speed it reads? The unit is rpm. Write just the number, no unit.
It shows 9000
